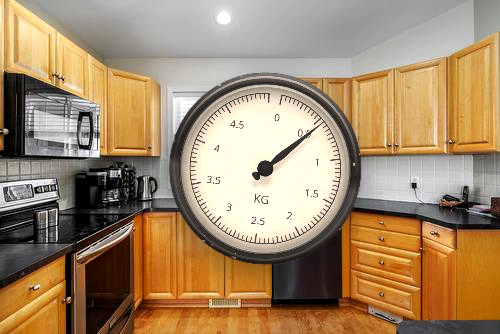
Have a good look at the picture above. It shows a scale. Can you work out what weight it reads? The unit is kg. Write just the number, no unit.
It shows 0.55
